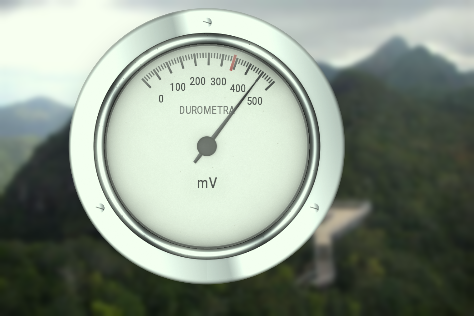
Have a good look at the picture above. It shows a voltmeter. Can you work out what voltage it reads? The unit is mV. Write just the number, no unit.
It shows 450
